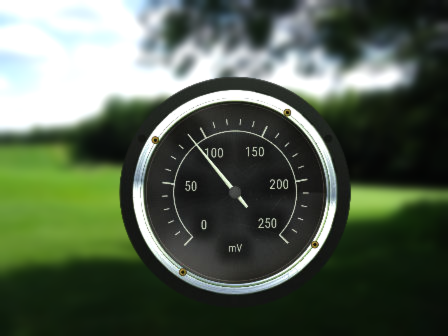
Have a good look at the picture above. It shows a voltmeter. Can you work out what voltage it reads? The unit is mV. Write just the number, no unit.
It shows 90
